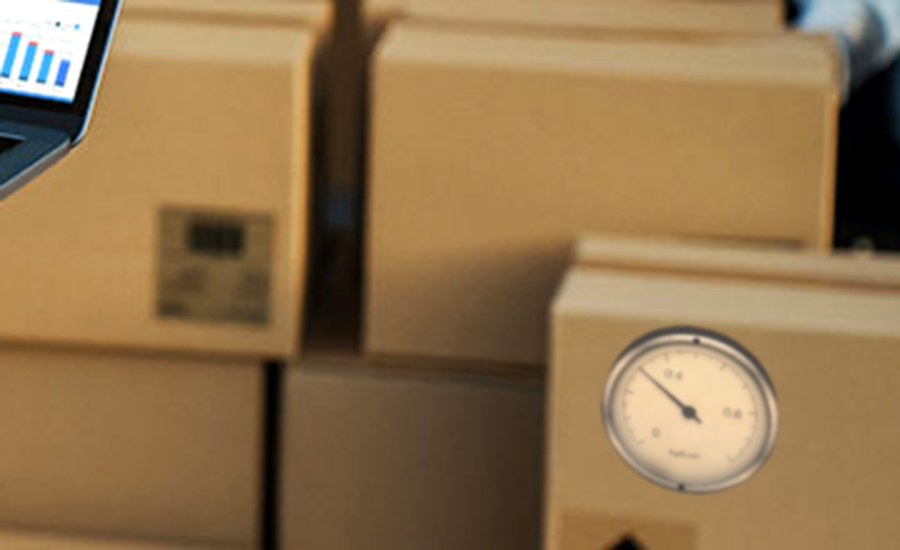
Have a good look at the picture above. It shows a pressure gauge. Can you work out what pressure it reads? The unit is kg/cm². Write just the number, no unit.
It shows 0.3
